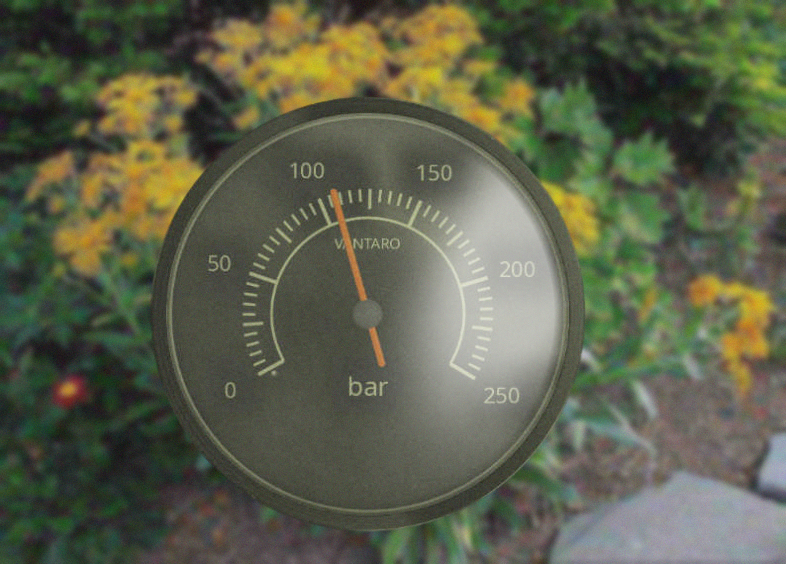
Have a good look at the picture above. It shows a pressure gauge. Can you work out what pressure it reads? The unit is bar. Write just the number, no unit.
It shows 107.5
